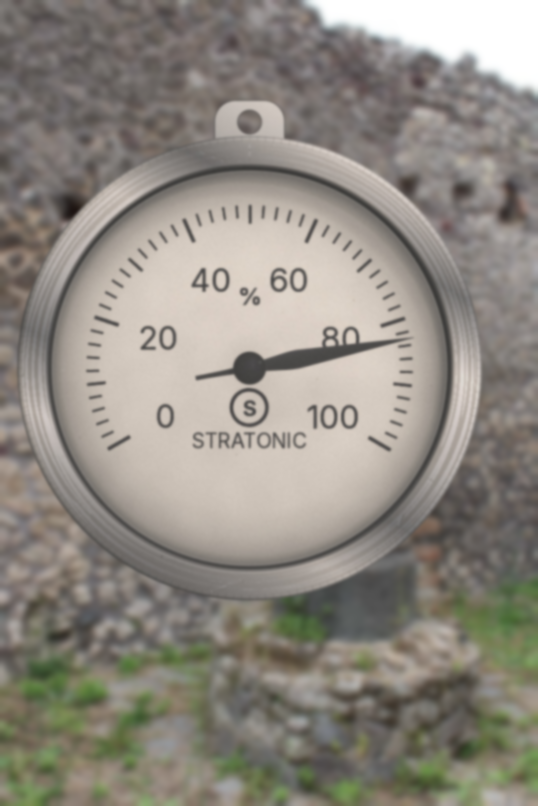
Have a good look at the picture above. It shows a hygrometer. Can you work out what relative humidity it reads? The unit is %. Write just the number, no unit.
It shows 83
